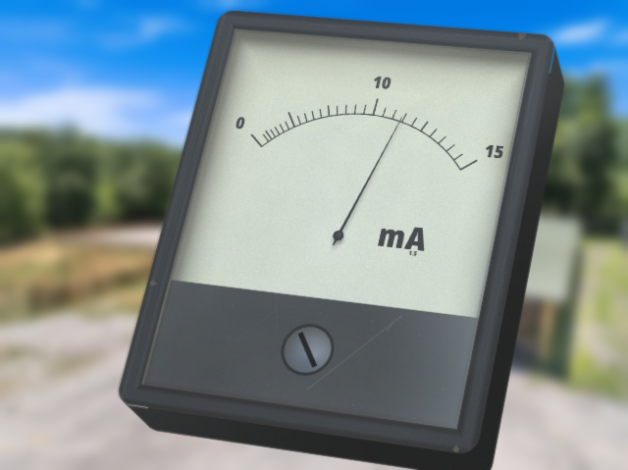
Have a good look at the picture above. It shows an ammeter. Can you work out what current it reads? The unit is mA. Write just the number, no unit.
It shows 11.5
